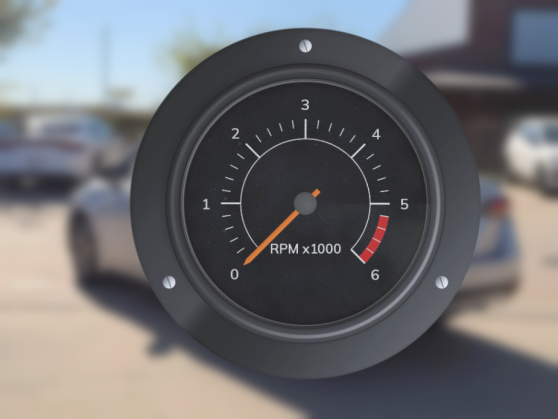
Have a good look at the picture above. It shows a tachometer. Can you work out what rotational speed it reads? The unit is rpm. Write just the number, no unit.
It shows 0
